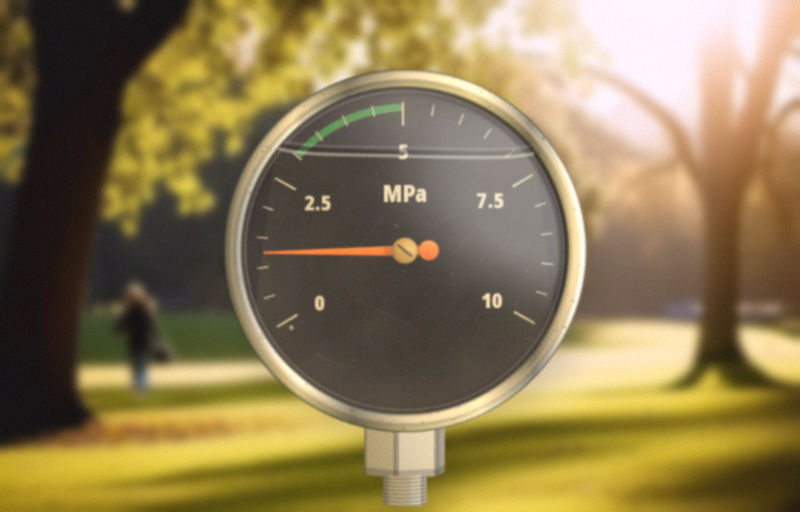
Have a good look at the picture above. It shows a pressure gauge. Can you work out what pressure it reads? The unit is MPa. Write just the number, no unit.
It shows 1.25
